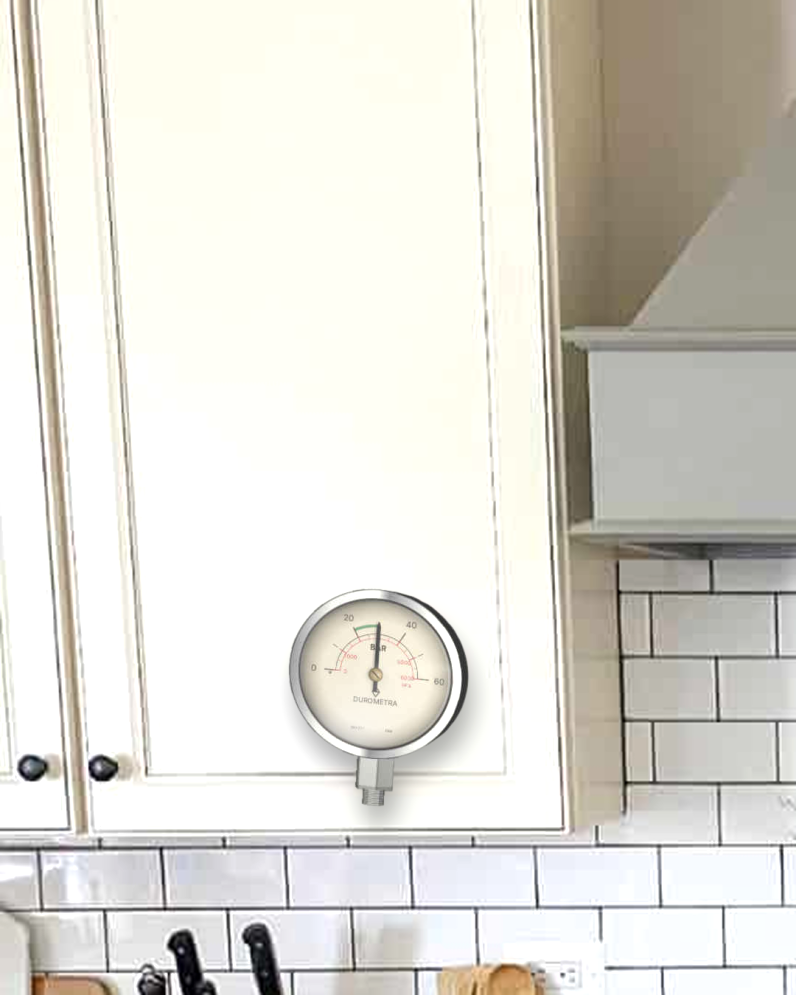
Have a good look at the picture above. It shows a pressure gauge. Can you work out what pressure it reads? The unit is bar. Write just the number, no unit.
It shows 30
